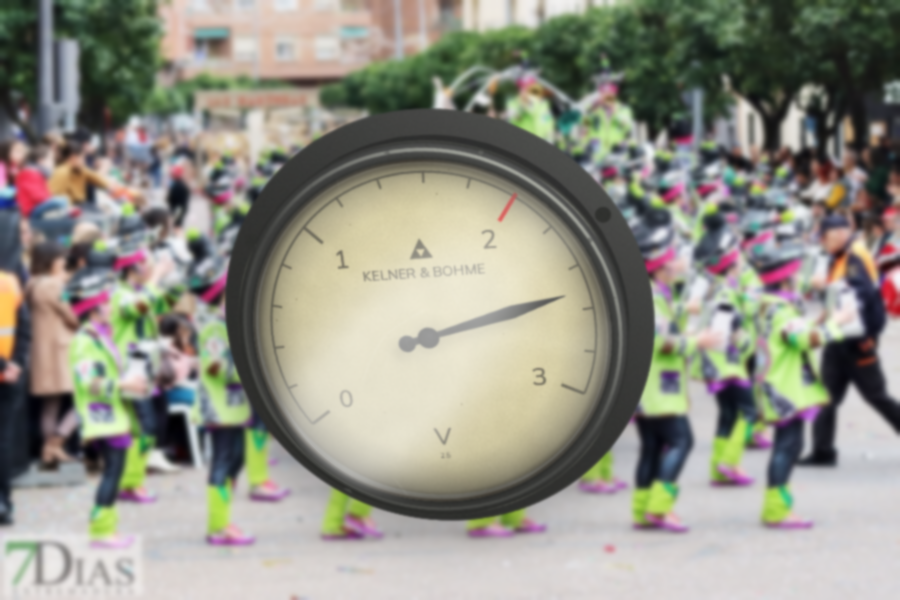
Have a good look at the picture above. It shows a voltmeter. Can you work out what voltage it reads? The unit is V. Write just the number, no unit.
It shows 2.5
